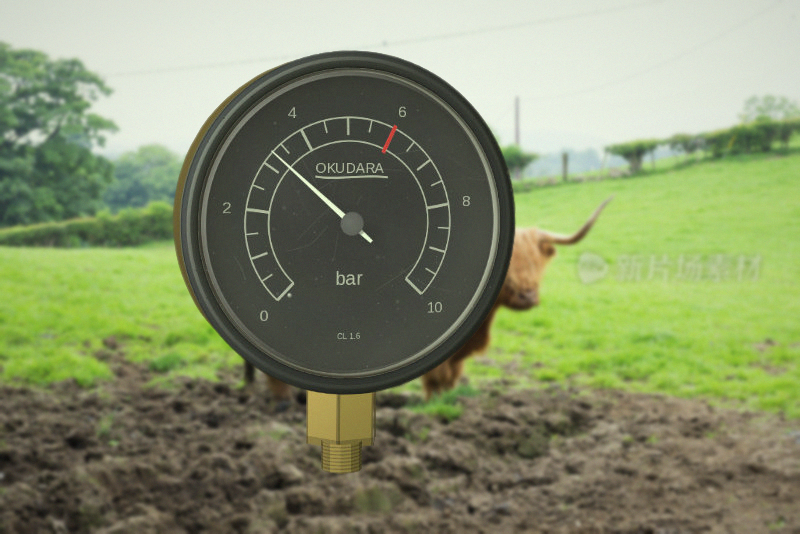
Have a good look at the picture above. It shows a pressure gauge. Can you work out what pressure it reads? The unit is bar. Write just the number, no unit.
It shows 3.25
